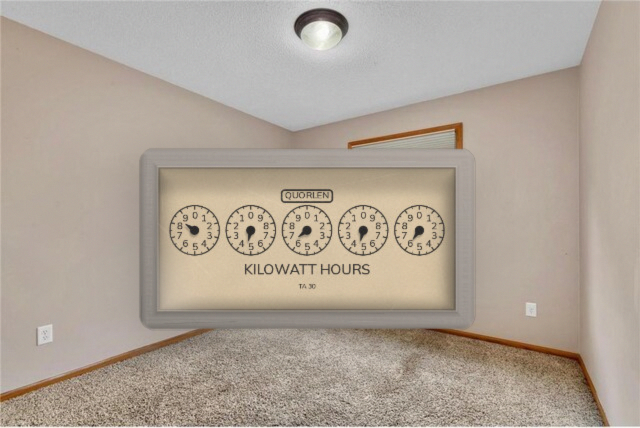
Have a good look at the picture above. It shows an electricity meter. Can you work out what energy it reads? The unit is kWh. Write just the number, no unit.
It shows 84646
